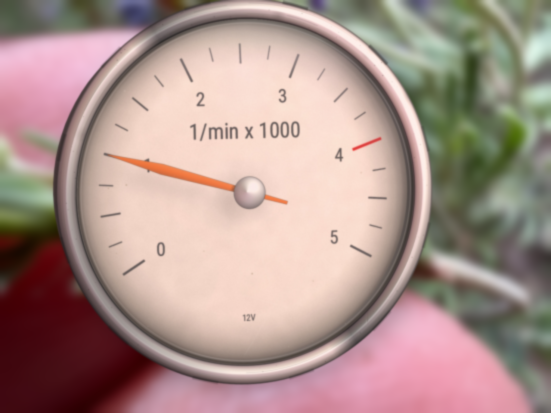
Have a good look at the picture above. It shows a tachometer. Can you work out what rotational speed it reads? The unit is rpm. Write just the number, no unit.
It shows 1000
